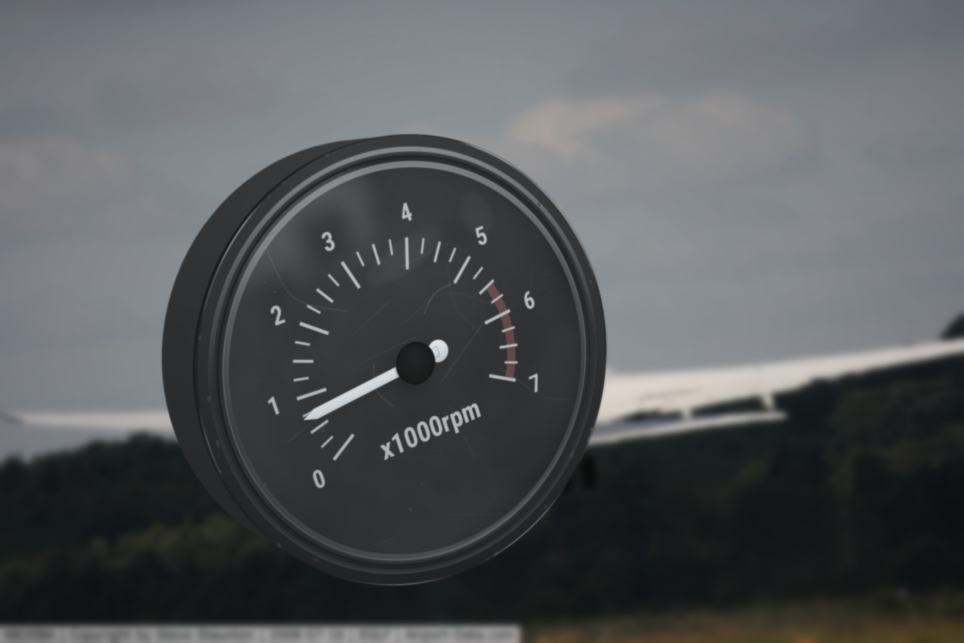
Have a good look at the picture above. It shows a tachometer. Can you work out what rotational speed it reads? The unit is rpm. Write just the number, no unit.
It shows 750
